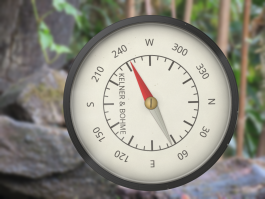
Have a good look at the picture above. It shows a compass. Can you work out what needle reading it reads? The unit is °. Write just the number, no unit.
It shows 245
